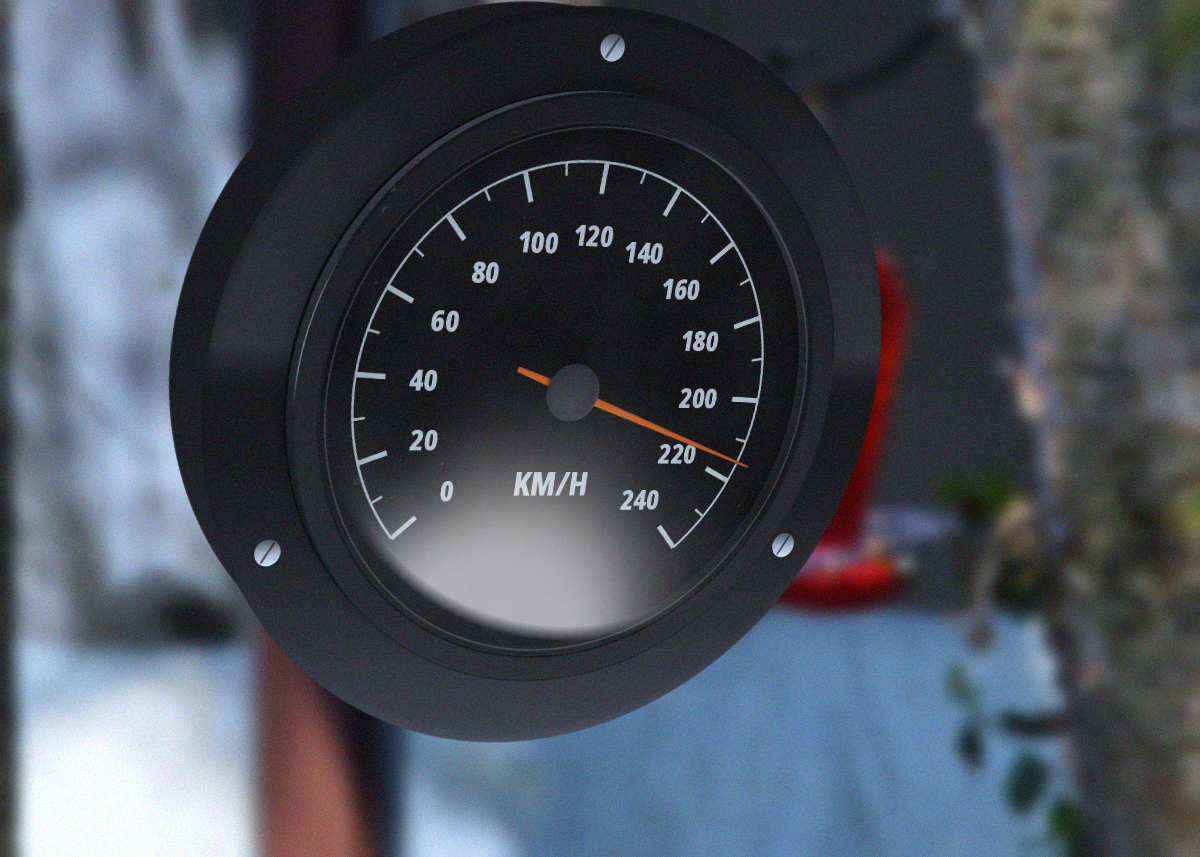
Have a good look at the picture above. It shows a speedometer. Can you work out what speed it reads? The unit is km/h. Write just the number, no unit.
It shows 215
